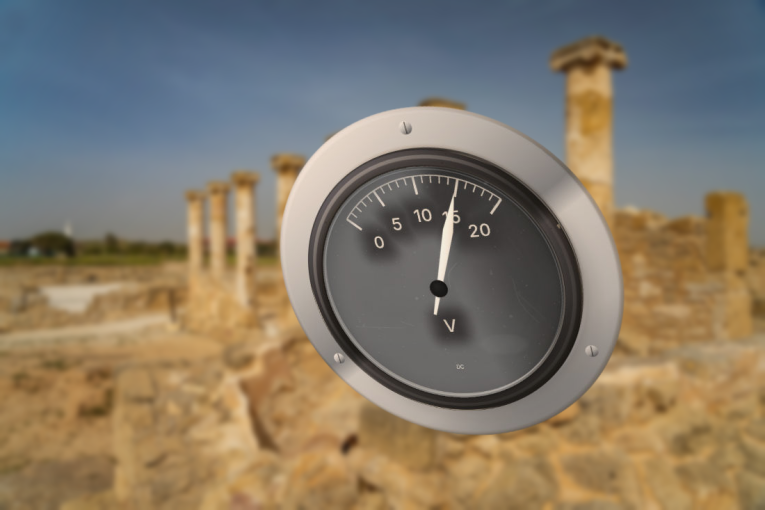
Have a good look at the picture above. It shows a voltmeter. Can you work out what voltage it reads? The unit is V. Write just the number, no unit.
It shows 15
